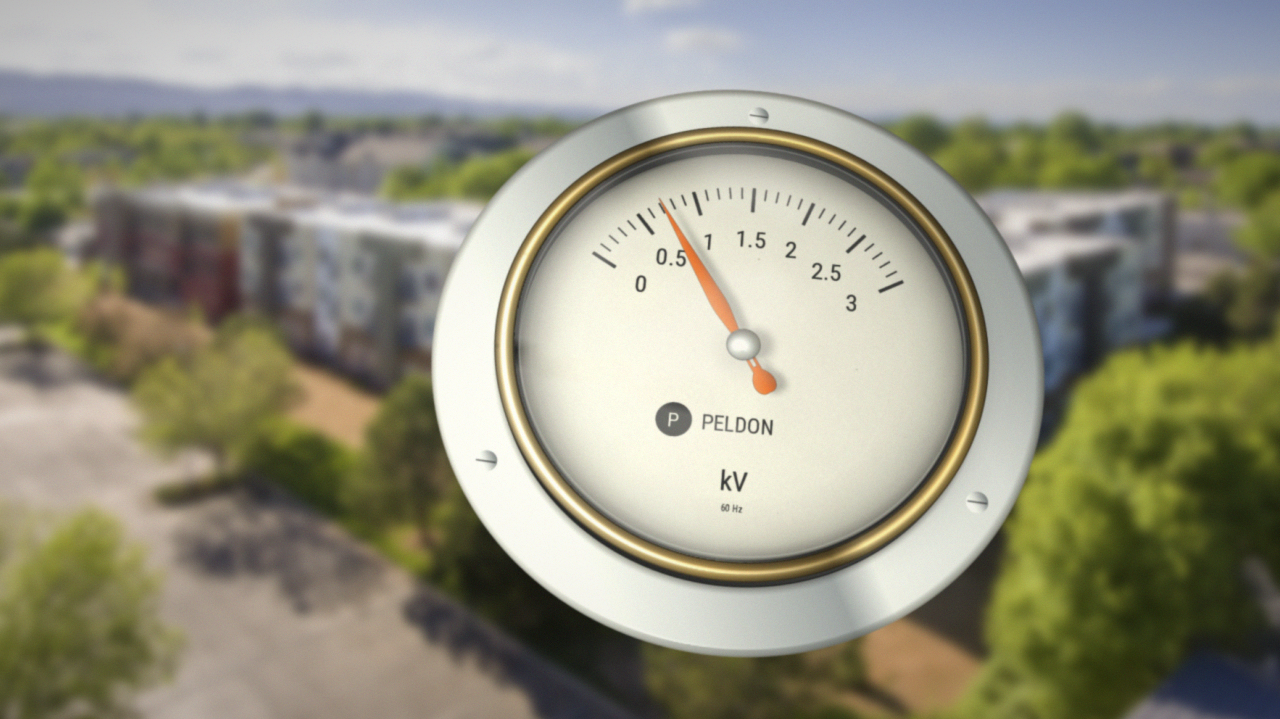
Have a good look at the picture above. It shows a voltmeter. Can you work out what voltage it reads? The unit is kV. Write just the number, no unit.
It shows 0.7
